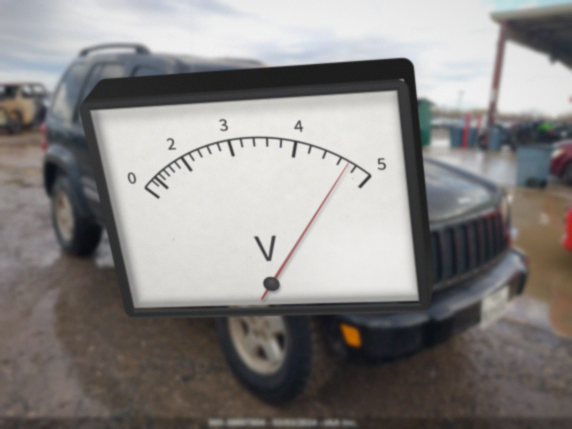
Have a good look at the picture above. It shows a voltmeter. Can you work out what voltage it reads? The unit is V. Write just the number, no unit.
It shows 4.7
